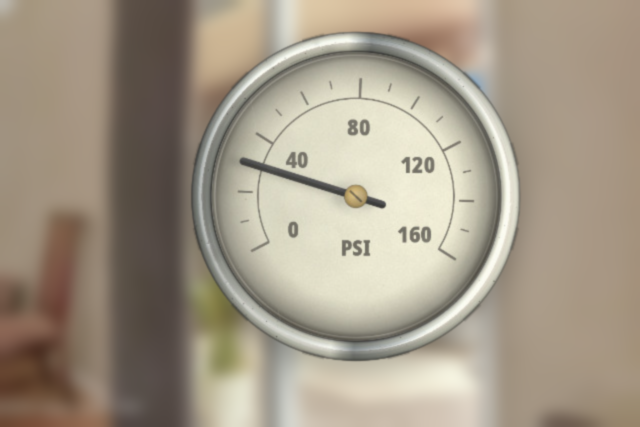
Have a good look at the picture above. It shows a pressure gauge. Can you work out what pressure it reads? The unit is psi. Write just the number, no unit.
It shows 30
